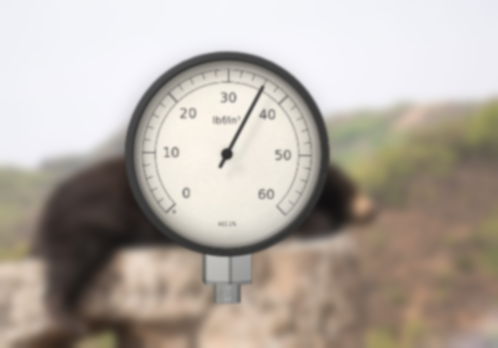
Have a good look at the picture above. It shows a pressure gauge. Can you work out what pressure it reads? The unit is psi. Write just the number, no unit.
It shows 36
